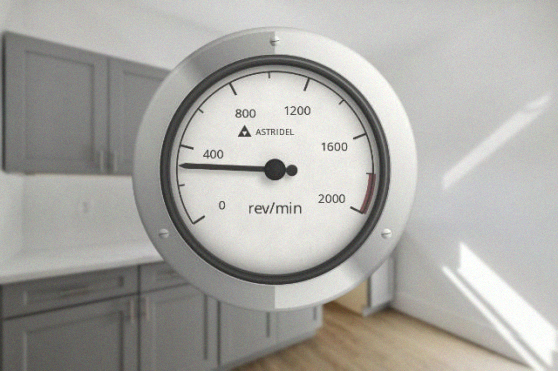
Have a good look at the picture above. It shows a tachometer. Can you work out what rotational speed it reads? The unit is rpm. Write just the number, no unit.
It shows 300
